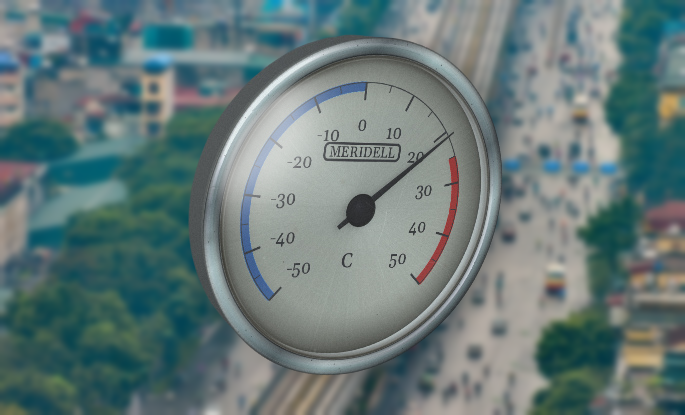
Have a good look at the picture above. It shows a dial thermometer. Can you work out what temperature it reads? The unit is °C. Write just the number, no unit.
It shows 20
